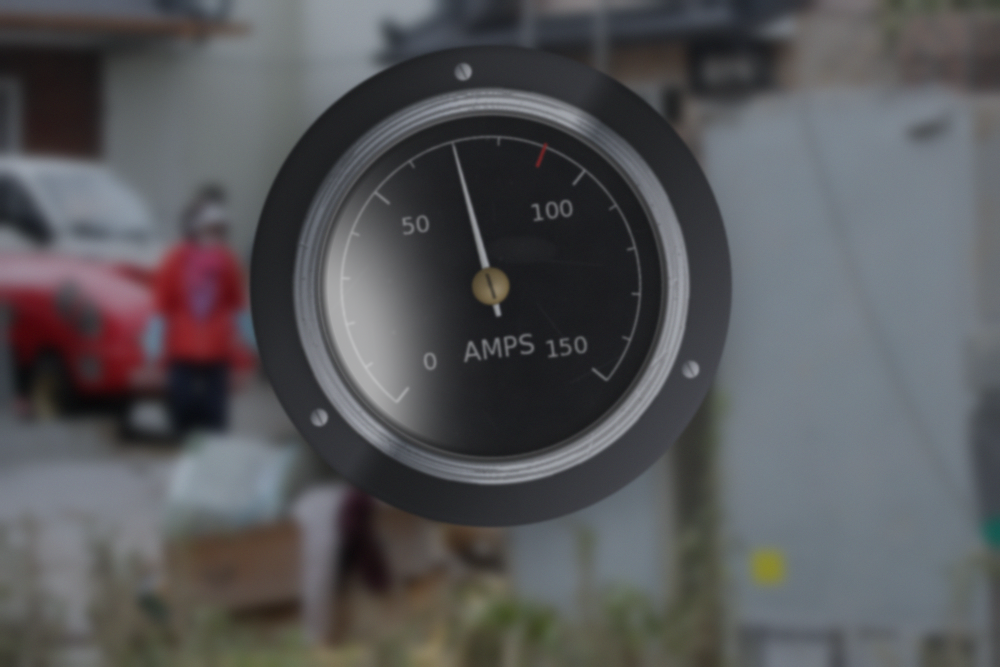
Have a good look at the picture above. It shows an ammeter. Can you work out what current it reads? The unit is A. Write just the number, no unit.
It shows 70
